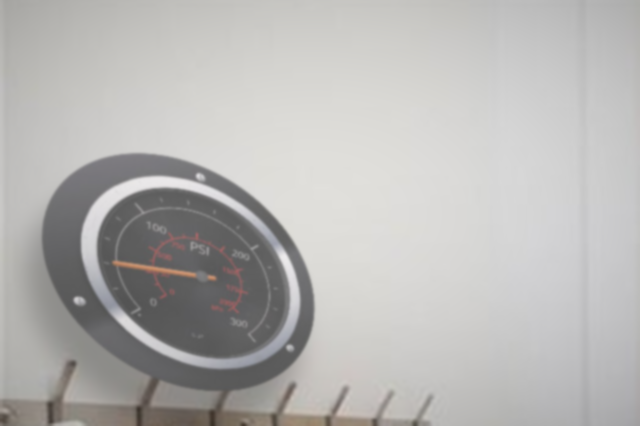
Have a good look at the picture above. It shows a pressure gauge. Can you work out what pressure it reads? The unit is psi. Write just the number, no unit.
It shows 40
